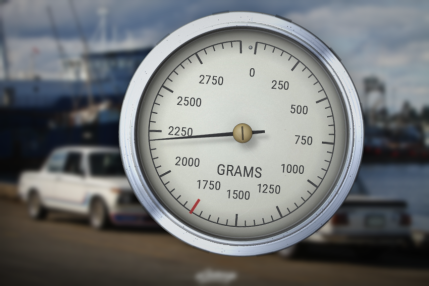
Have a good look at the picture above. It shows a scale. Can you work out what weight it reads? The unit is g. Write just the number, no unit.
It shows 2200
